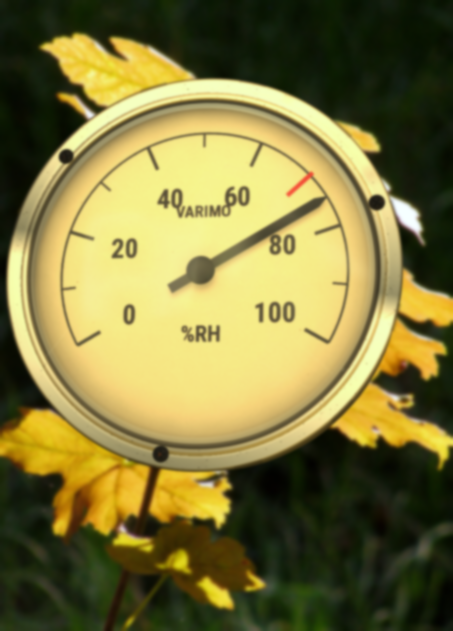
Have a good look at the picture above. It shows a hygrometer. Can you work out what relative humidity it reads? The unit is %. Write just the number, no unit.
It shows 75
